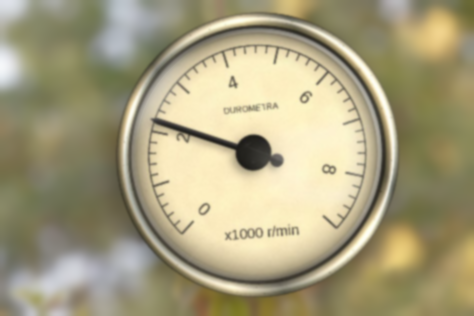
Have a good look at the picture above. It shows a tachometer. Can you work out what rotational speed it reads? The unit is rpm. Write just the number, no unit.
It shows 2200
